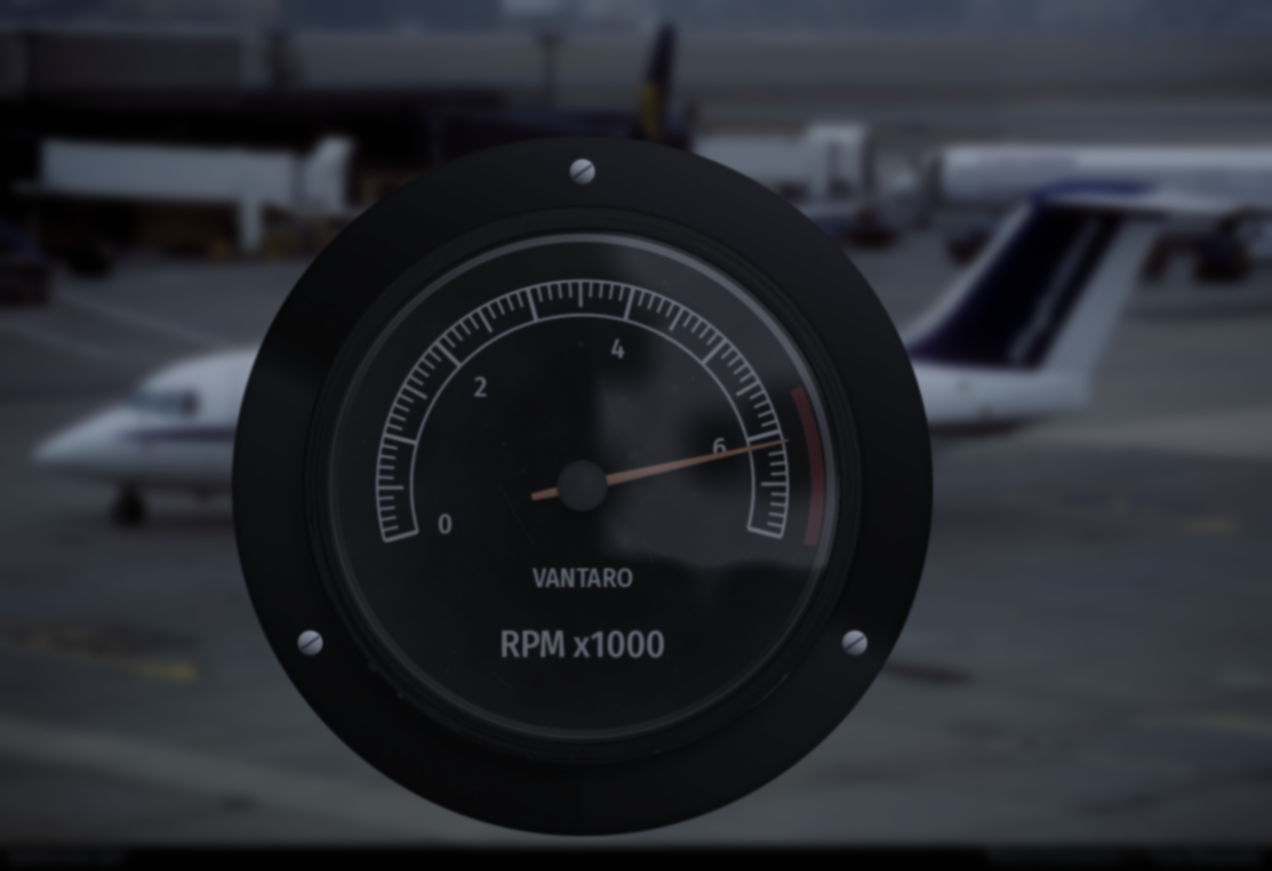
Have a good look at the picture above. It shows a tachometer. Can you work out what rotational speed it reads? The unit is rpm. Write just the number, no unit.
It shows 6100
